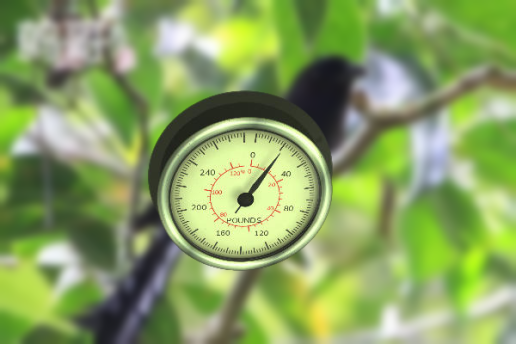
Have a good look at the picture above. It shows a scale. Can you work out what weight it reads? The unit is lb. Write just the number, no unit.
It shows 20
